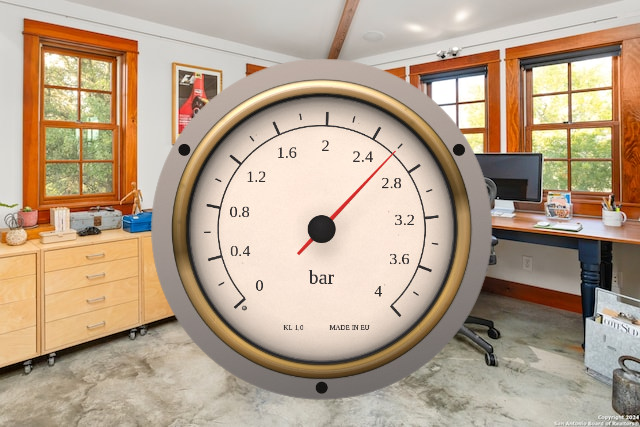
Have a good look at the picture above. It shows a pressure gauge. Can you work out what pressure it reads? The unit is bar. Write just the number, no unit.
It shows 2.6
